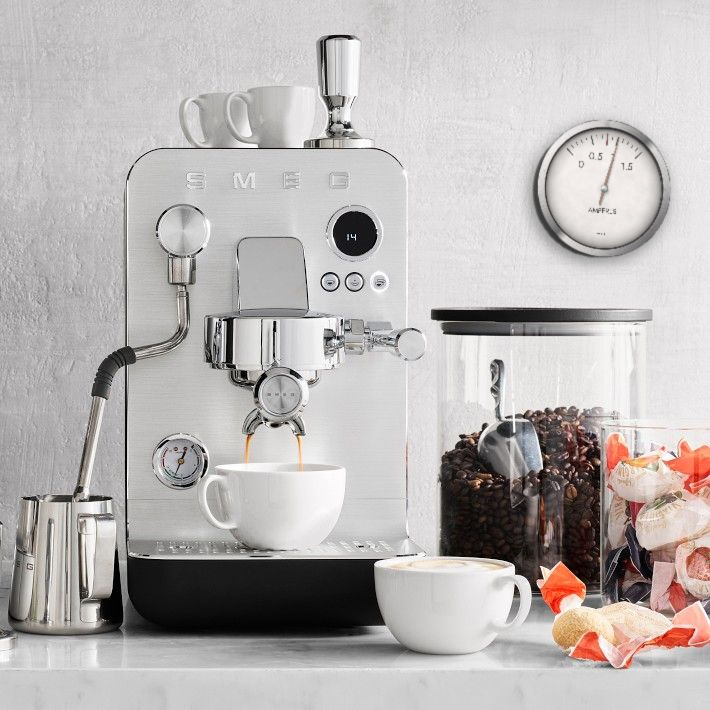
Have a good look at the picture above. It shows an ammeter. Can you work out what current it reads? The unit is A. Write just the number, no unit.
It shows 1
